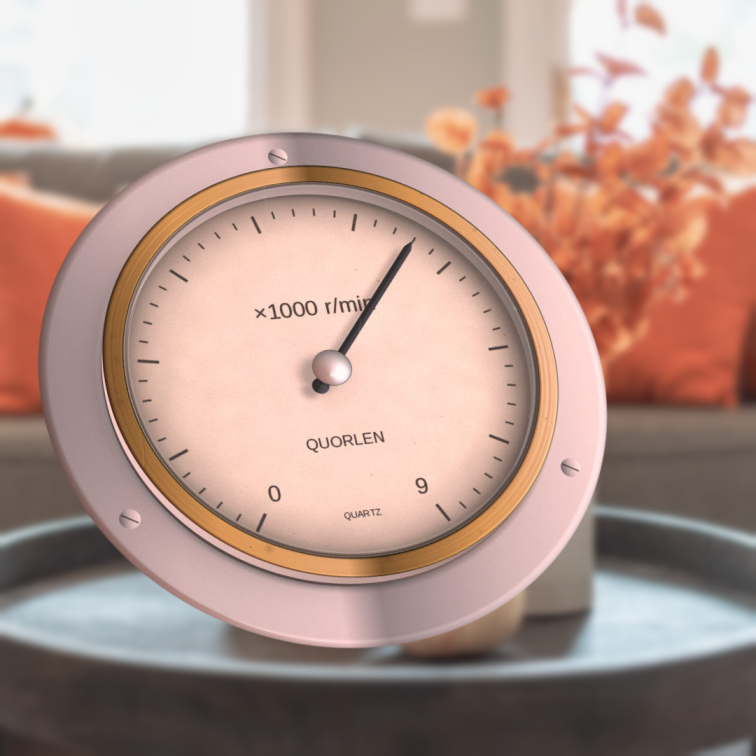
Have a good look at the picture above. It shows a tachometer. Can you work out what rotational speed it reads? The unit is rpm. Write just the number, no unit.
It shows 5600
